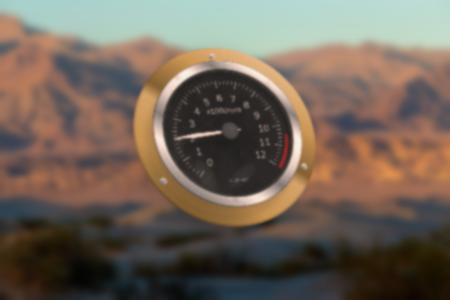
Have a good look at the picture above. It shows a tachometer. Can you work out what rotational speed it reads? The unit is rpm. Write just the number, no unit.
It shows 2000
